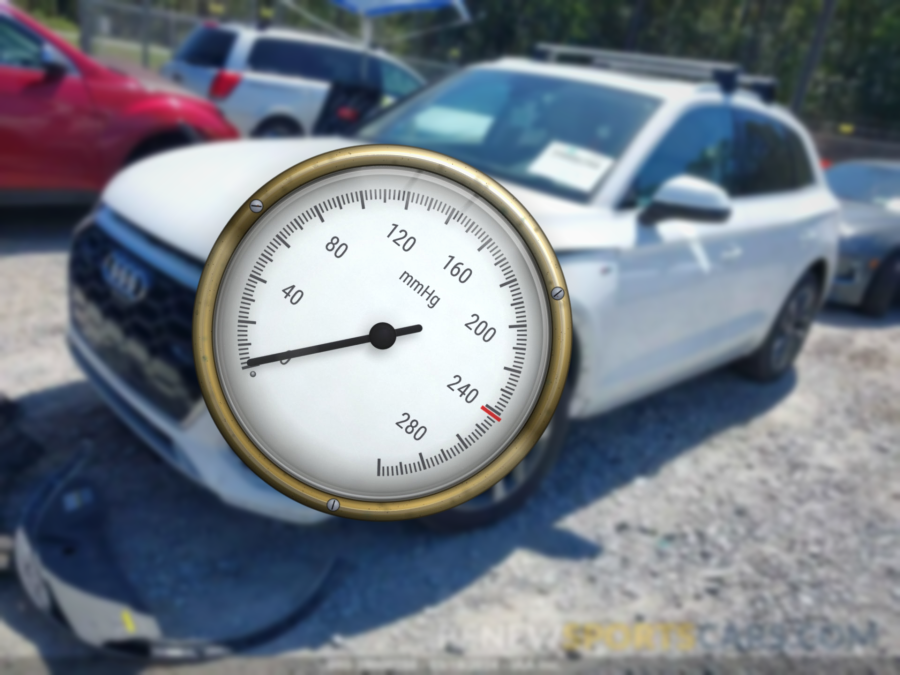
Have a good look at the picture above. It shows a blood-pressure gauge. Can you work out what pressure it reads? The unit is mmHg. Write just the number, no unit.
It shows 2
